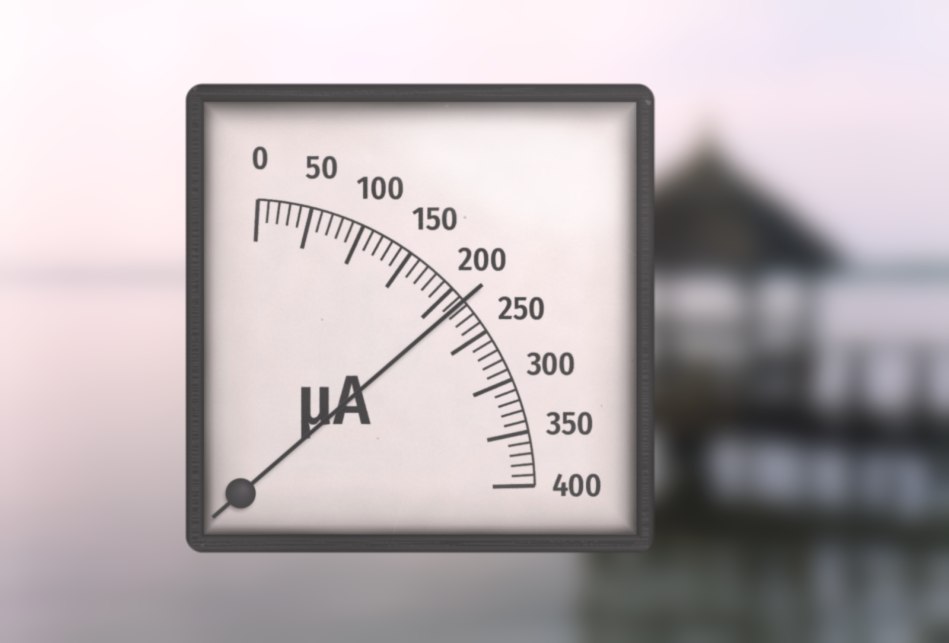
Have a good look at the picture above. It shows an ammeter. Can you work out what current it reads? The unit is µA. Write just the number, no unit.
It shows 215
